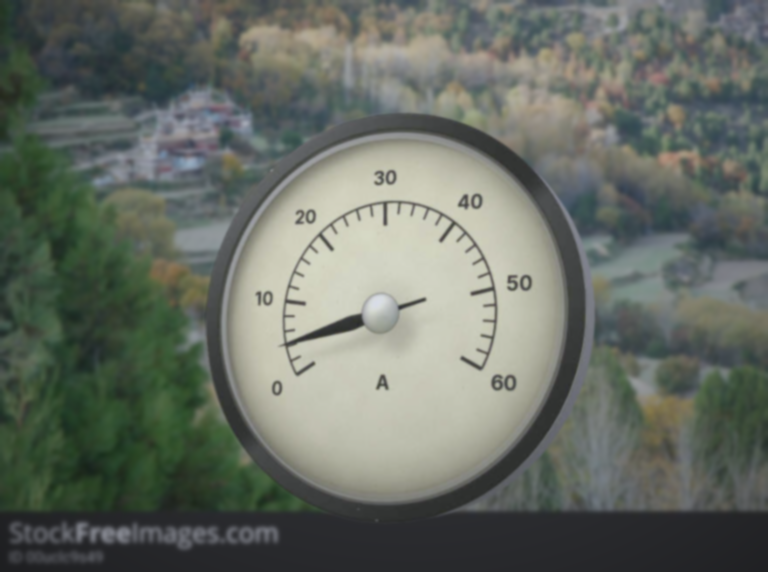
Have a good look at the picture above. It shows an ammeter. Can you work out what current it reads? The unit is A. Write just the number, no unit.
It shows 4
